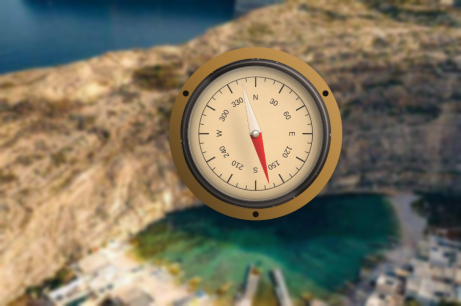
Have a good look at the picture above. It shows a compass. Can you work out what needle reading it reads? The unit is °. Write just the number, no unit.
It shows 165
